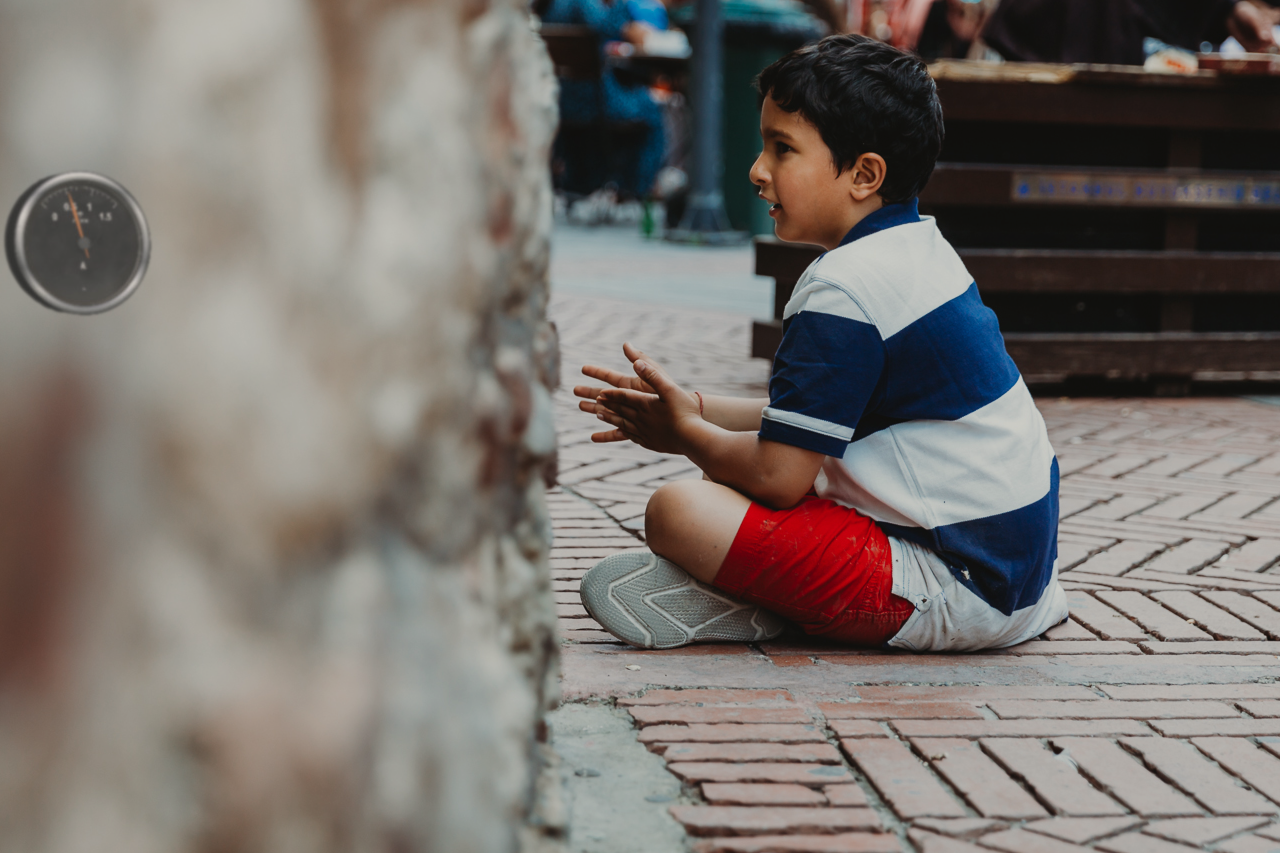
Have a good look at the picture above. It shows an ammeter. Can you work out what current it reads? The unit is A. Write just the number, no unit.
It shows 0.5
